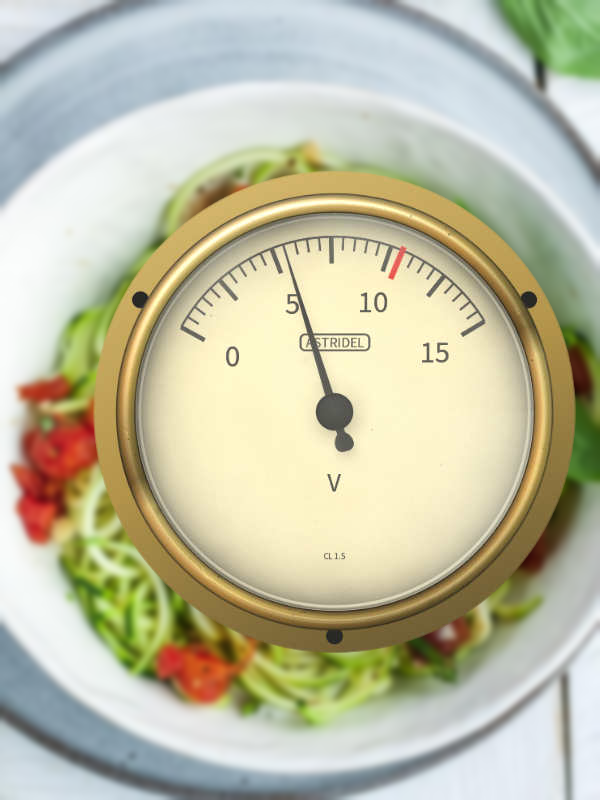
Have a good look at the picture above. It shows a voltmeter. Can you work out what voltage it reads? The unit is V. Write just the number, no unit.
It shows 5.5
